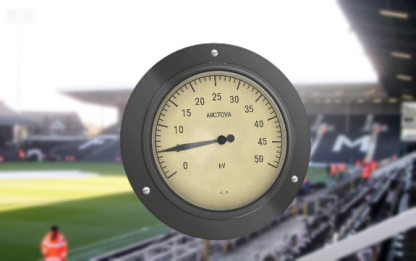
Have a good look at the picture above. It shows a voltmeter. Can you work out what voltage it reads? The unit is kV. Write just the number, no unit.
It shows 5
